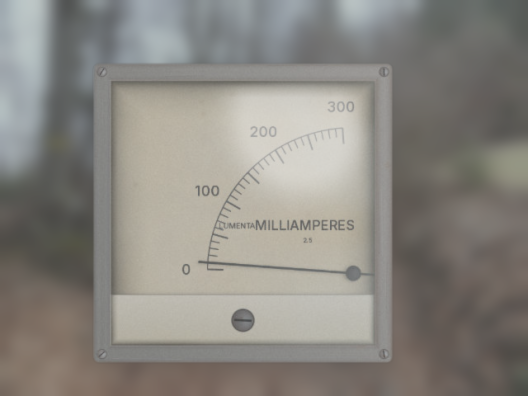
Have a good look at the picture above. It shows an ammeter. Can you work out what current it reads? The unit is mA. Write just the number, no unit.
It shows 10
